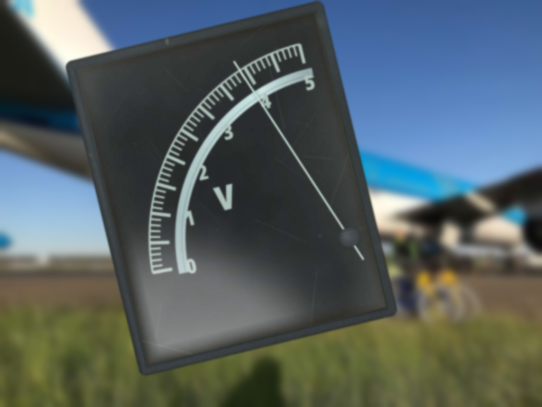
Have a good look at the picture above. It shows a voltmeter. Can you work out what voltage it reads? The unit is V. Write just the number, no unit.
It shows 3.9
